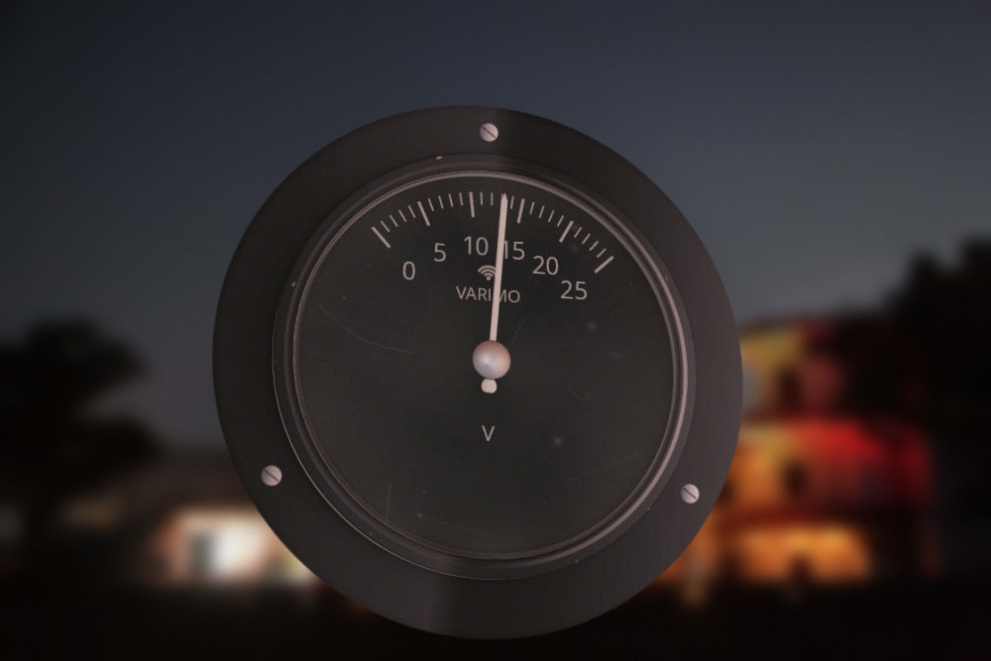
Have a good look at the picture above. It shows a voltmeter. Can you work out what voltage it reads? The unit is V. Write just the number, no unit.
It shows 13
